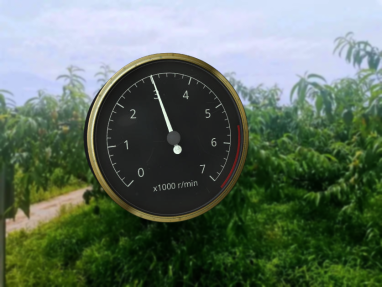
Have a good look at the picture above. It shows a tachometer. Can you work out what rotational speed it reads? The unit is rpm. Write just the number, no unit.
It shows 3000
